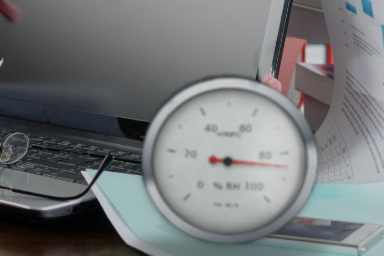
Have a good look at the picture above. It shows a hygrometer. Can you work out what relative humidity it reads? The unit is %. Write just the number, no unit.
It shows 85
